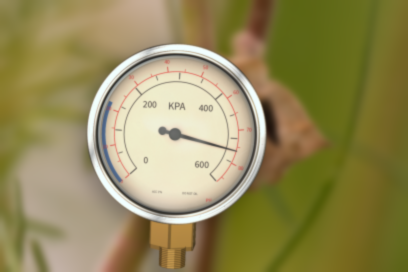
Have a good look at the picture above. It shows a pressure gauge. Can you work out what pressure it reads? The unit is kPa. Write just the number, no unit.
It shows 525
